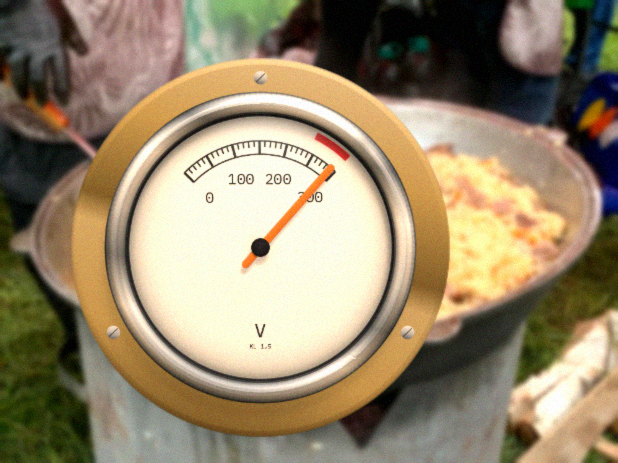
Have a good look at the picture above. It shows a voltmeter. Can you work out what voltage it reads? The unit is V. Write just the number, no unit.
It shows 290
